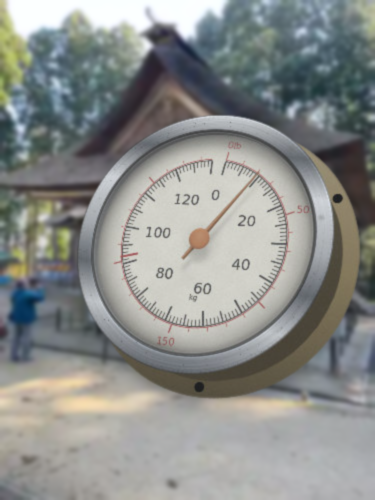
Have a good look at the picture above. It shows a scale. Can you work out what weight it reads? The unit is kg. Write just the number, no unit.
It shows 10
